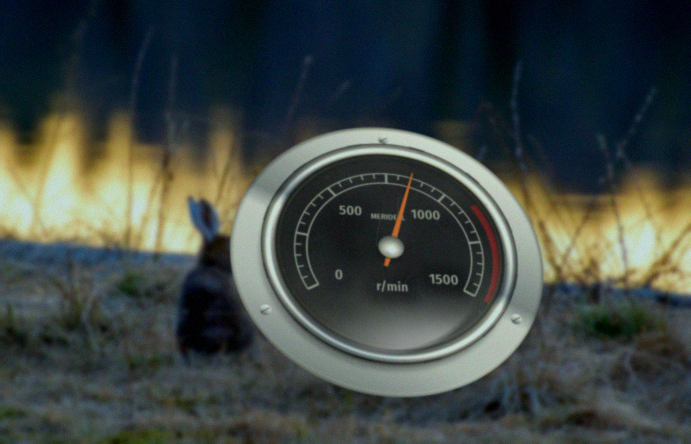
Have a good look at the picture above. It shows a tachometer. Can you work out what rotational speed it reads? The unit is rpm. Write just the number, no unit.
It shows 850
